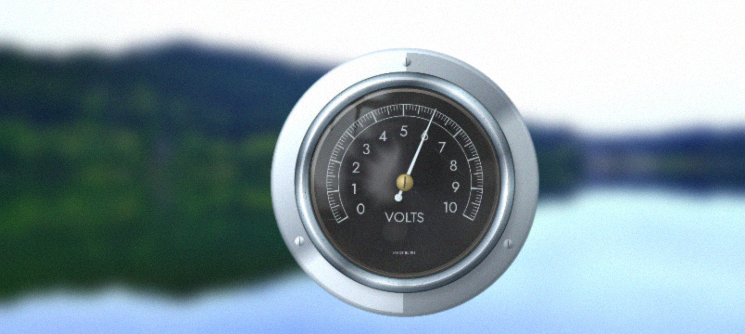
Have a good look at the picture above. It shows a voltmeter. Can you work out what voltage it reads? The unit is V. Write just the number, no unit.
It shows 6
